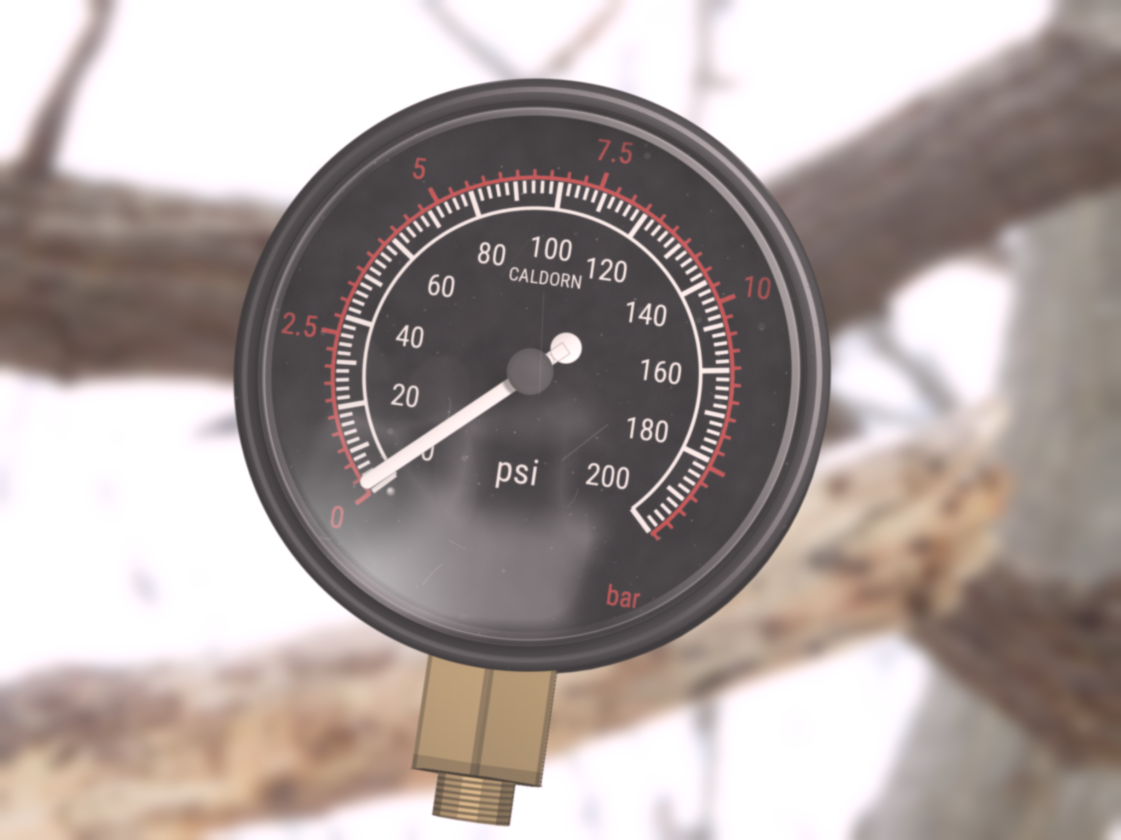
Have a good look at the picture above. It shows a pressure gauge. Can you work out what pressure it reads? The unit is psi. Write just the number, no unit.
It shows 2
